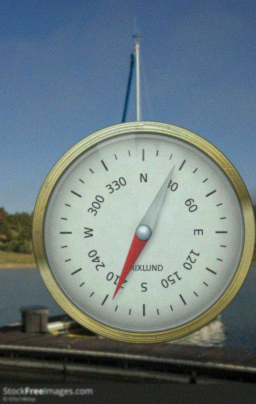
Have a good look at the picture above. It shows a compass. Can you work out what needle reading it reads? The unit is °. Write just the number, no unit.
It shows 205
